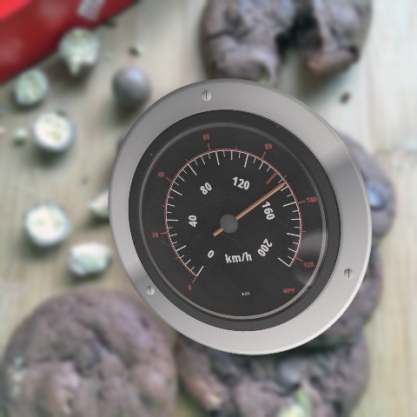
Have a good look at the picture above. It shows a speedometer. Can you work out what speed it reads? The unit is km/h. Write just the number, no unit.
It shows 147.5
